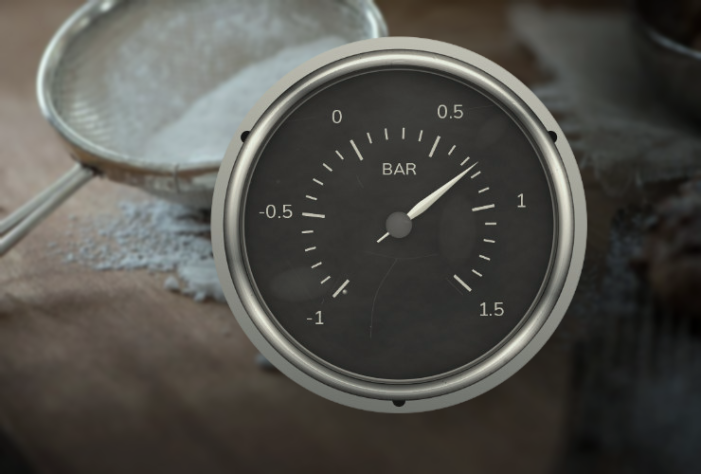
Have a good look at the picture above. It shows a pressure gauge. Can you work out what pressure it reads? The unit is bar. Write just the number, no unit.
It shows 0.75
